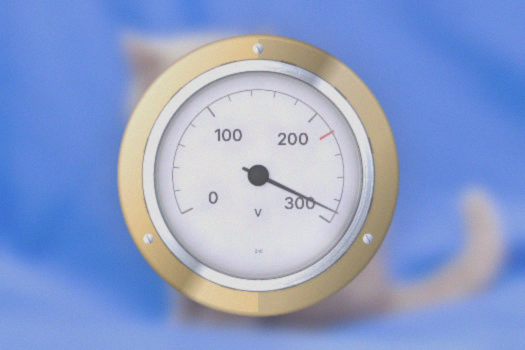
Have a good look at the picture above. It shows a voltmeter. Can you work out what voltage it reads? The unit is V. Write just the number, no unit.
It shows 290
